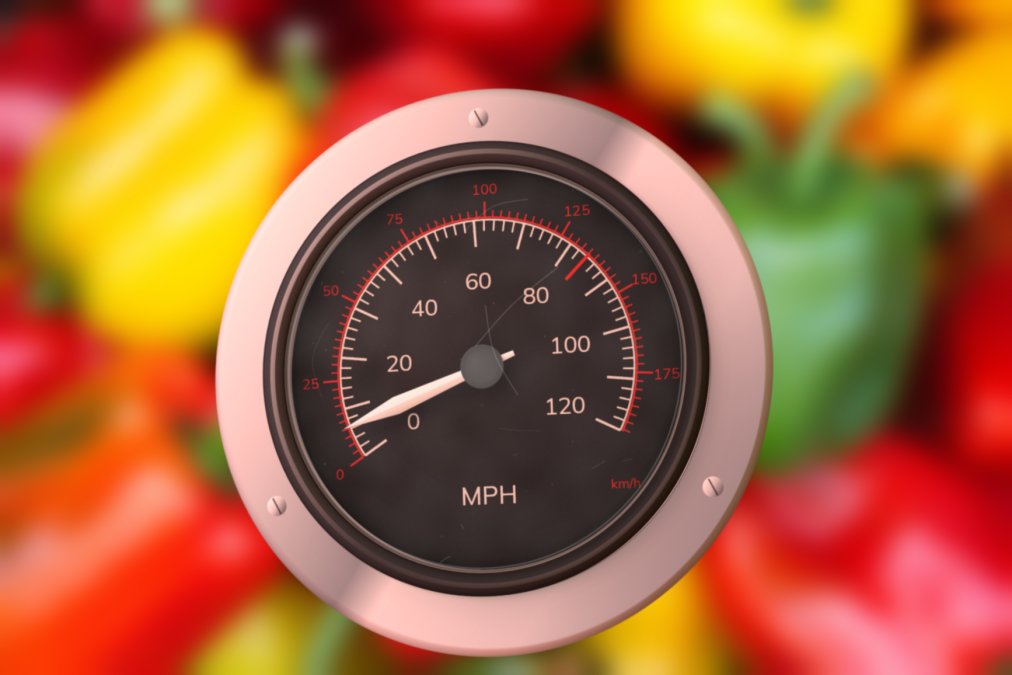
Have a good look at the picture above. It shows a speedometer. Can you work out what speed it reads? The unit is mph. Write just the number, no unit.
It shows 6
